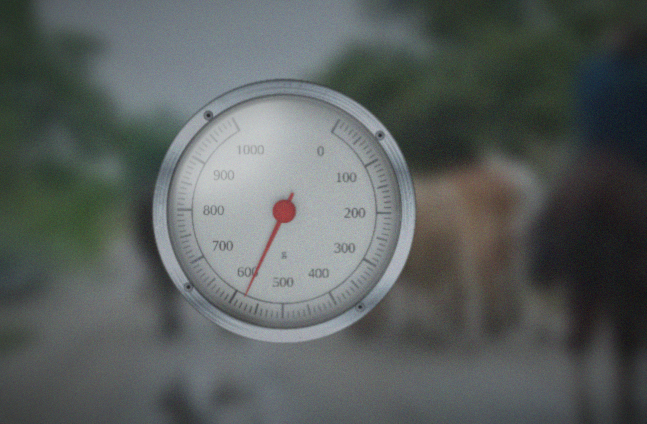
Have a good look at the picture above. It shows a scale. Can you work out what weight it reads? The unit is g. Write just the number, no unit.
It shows 580
